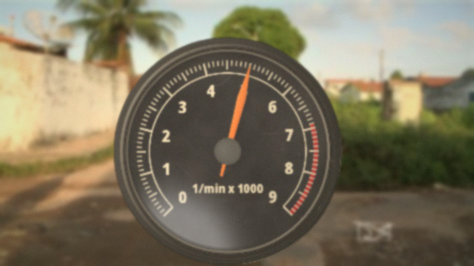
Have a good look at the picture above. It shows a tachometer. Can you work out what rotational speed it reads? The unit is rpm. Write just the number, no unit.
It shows 5000
